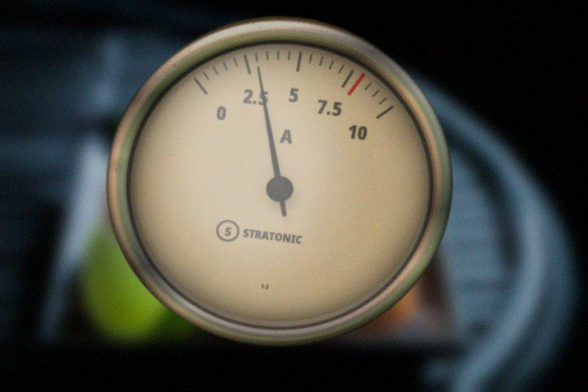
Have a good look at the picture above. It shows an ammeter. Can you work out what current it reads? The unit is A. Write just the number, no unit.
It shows 3
